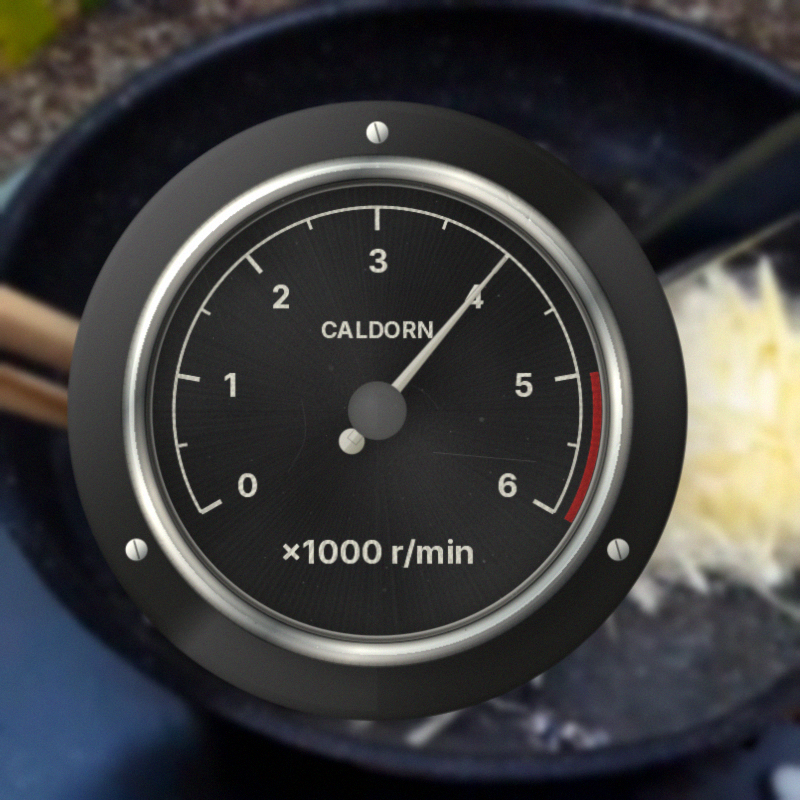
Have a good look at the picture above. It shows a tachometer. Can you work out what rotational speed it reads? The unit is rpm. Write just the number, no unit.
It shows 4000
